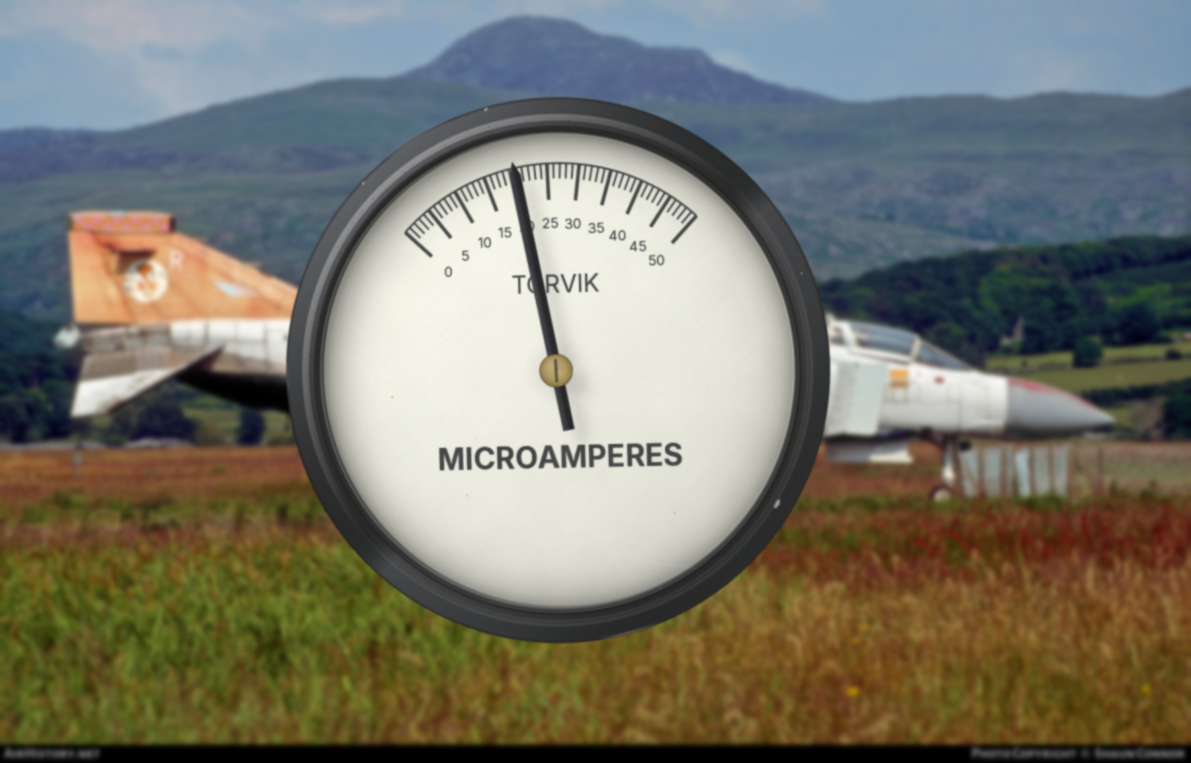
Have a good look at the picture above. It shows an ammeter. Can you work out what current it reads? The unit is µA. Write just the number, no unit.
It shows 20
